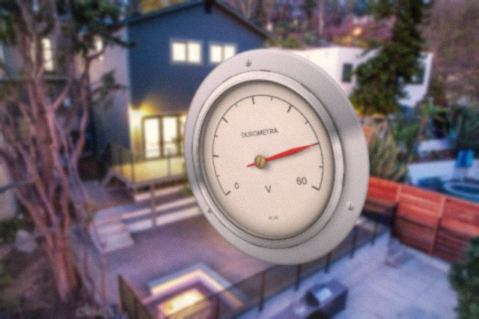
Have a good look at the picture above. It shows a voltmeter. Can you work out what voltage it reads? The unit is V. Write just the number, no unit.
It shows 50
